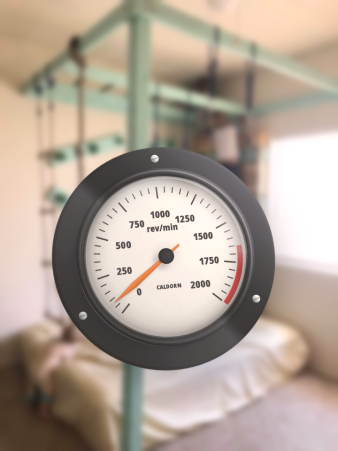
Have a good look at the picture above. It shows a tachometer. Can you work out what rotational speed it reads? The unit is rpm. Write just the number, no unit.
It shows 75
